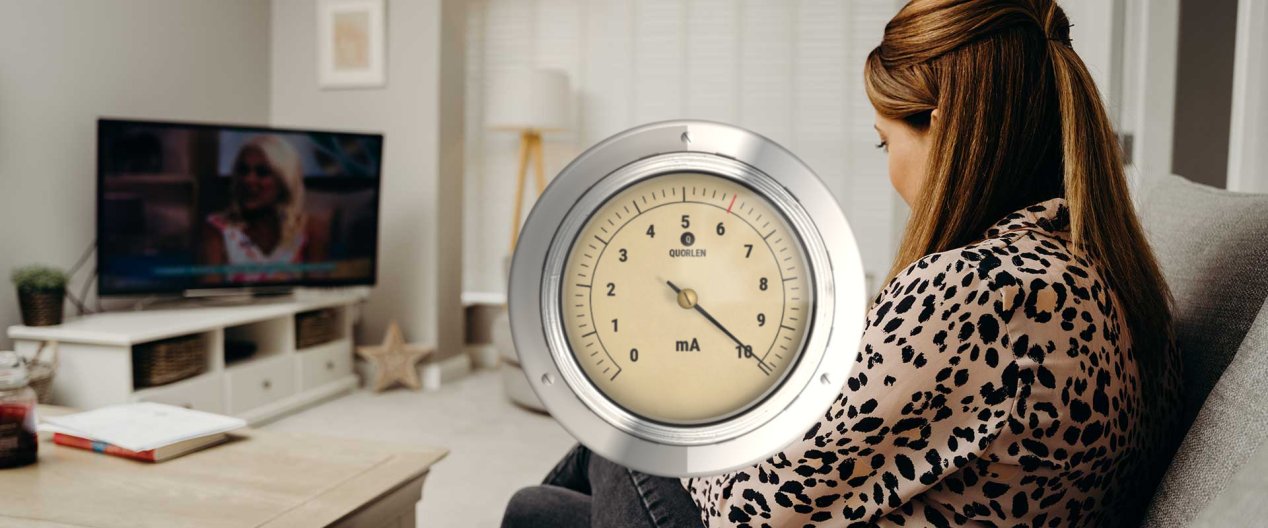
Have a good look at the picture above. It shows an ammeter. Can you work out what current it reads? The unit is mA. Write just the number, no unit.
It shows 9.9
